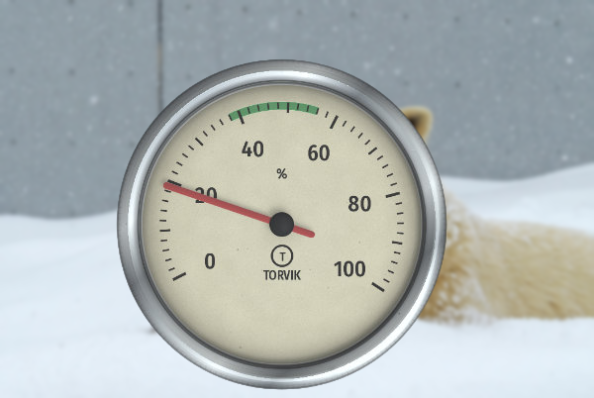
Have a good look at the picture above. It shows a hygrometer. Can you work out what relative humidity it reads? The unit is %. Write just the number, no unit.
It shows 19
